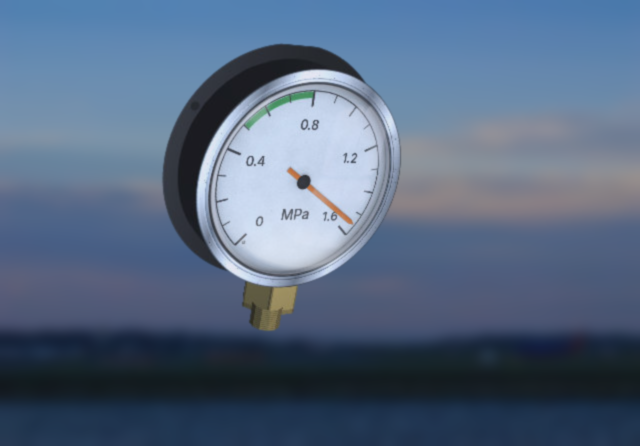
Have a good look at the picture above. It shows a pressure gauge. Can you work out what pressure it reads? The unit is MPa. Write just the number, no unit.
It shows 1.55
